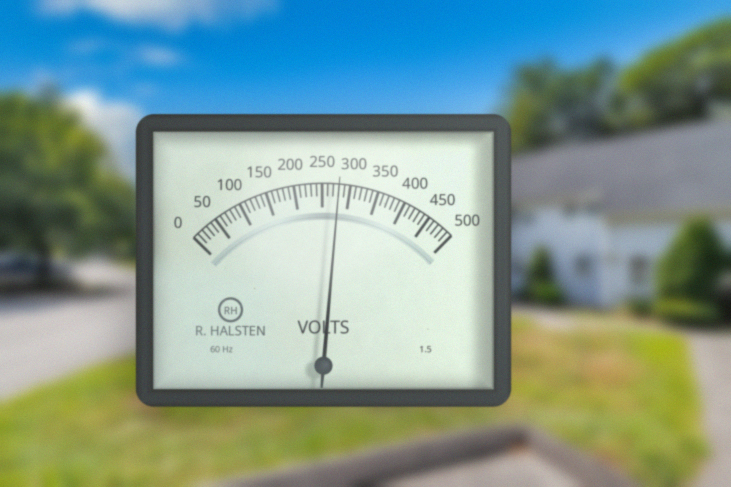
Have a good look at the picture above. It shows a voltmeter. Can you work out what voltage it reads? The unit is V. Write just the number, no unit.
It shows 280
